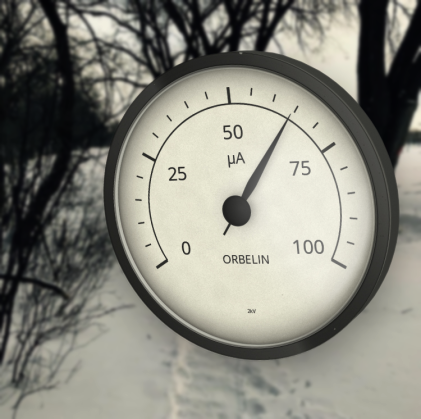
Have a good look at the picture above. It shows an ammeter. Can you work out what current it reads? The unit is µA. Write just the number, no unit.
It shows 65
